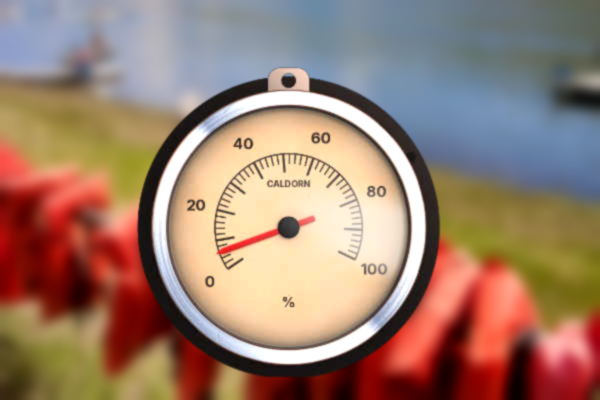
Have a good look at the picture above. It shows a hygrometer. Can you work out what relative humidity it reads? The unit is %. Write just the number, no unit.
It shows 6
